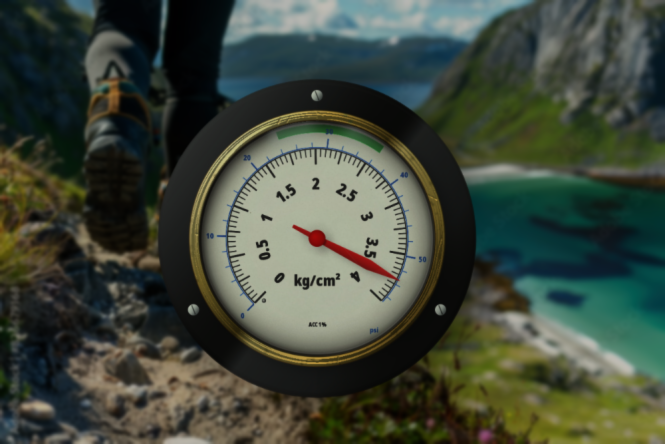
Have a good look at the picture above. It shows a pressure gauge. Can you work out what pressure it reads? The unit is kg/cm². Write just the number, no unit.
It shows 3.75
